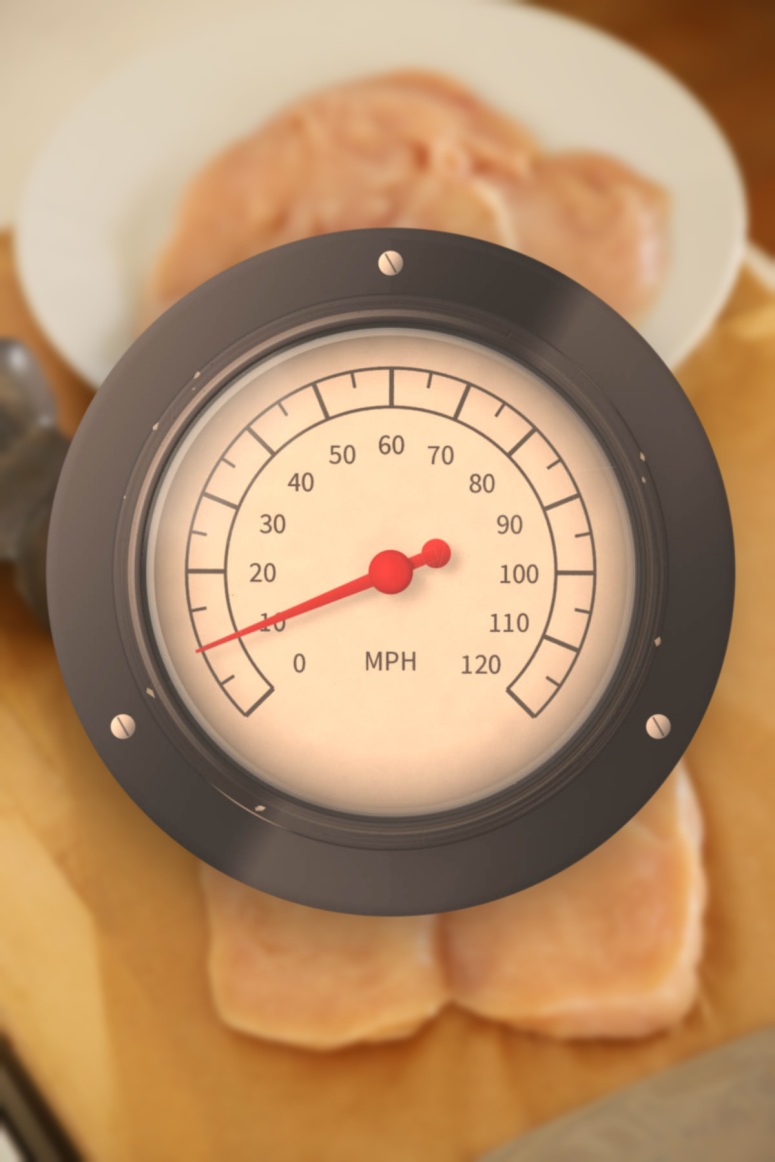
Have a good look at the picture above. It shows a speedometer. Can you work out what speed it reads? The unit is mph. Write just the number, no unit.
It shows 10
